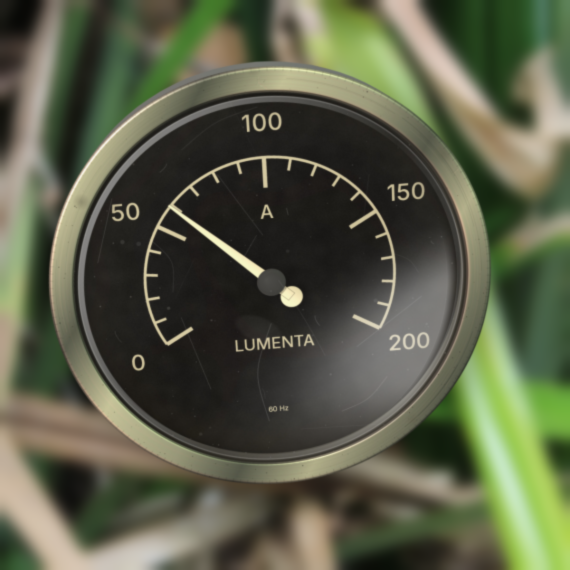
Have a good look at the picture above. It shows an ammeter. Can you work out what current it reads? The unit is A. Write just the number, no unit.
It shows 60
